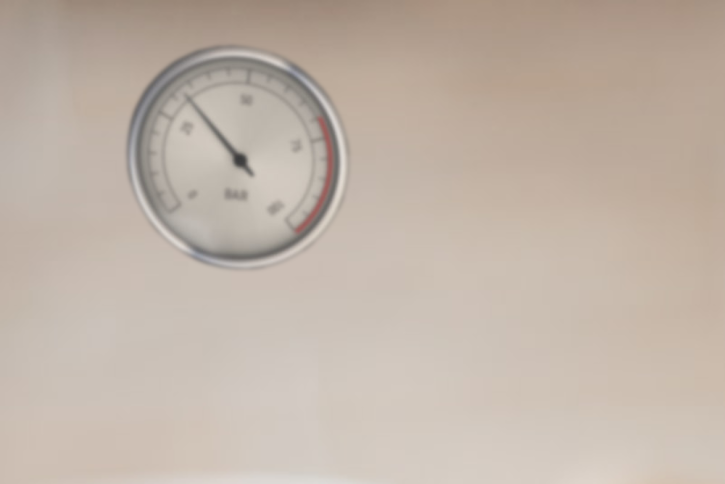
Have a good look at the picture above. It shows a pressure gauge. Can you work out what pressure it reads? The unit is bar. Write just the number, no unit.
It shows 32.5
